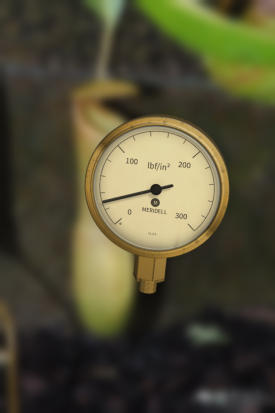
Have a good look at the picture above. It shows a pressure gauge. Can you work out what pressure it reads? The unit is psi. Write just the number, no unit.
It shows 30
